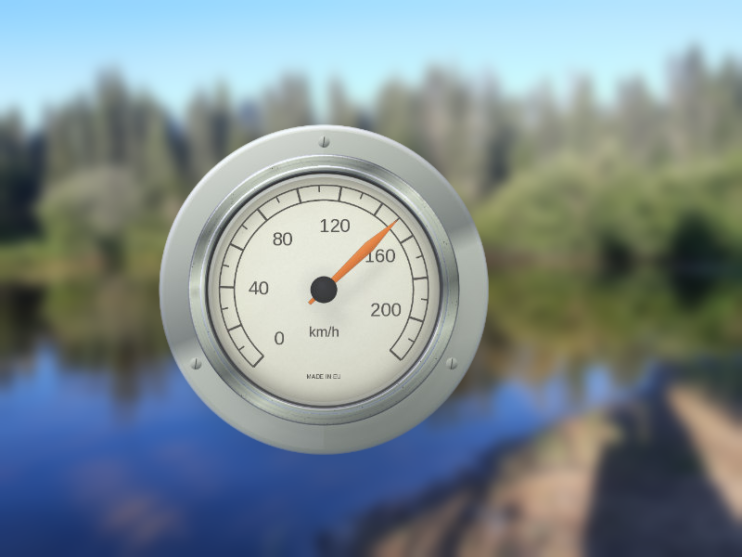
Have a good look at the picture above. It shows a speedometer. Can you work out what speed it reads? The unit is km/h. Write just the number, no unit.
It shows 150
